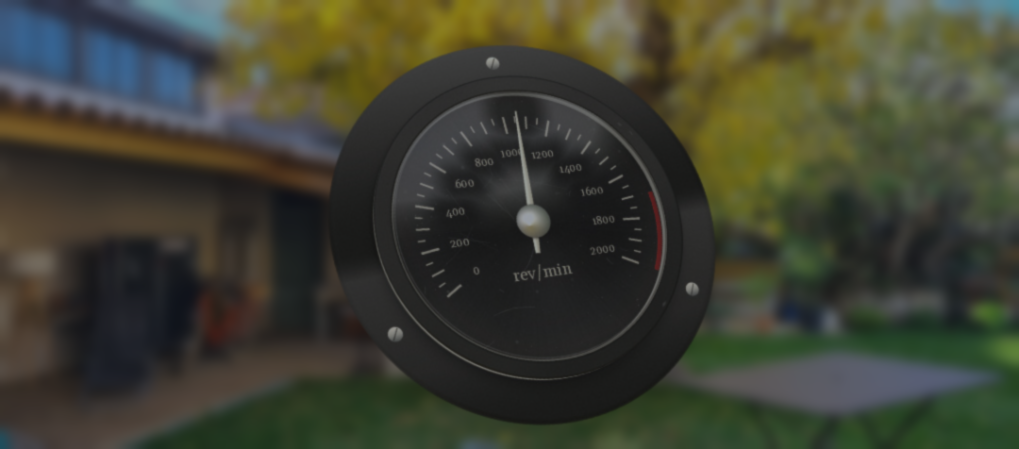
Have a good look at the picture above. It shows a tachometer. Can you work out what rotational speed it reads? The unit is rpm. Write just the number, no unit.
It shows 1050
